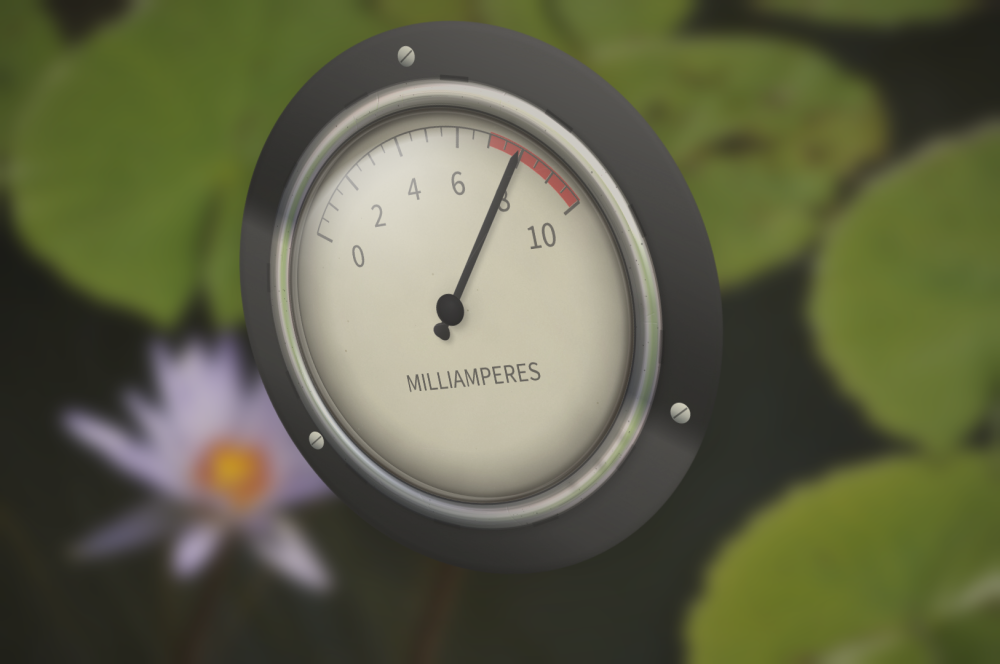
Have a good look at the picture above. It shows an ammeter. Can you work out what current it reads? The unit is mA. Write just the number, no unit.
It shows 8
